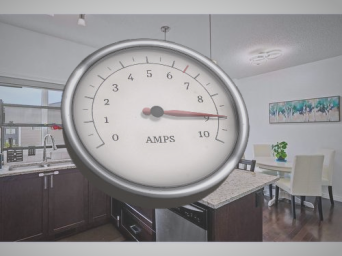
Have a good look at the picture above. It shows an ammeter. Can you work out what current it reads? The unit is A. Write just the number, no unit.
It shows 9
